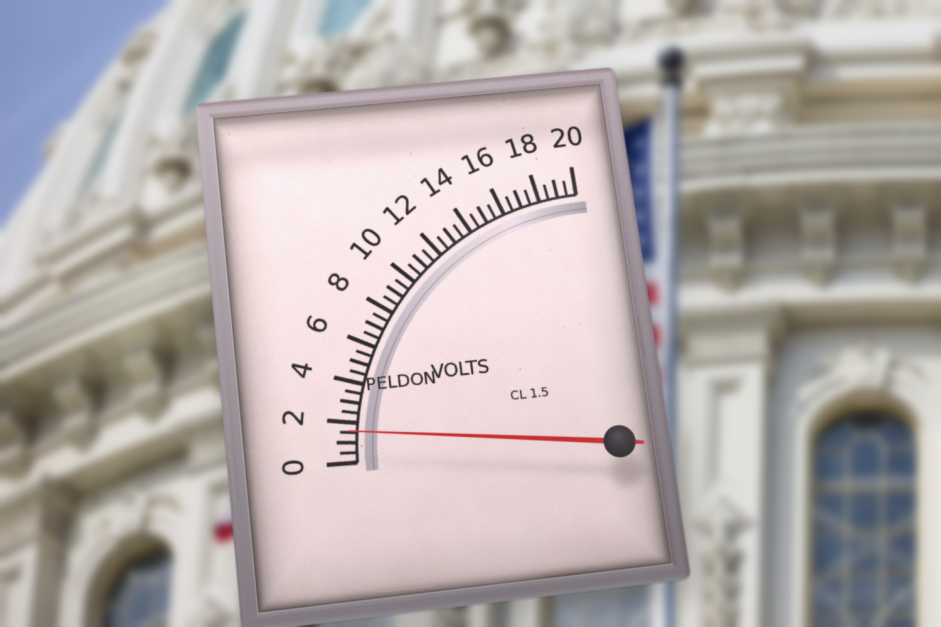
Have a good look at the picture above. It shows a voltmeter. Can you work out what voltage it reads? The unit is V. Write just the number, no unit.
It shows 1.5
